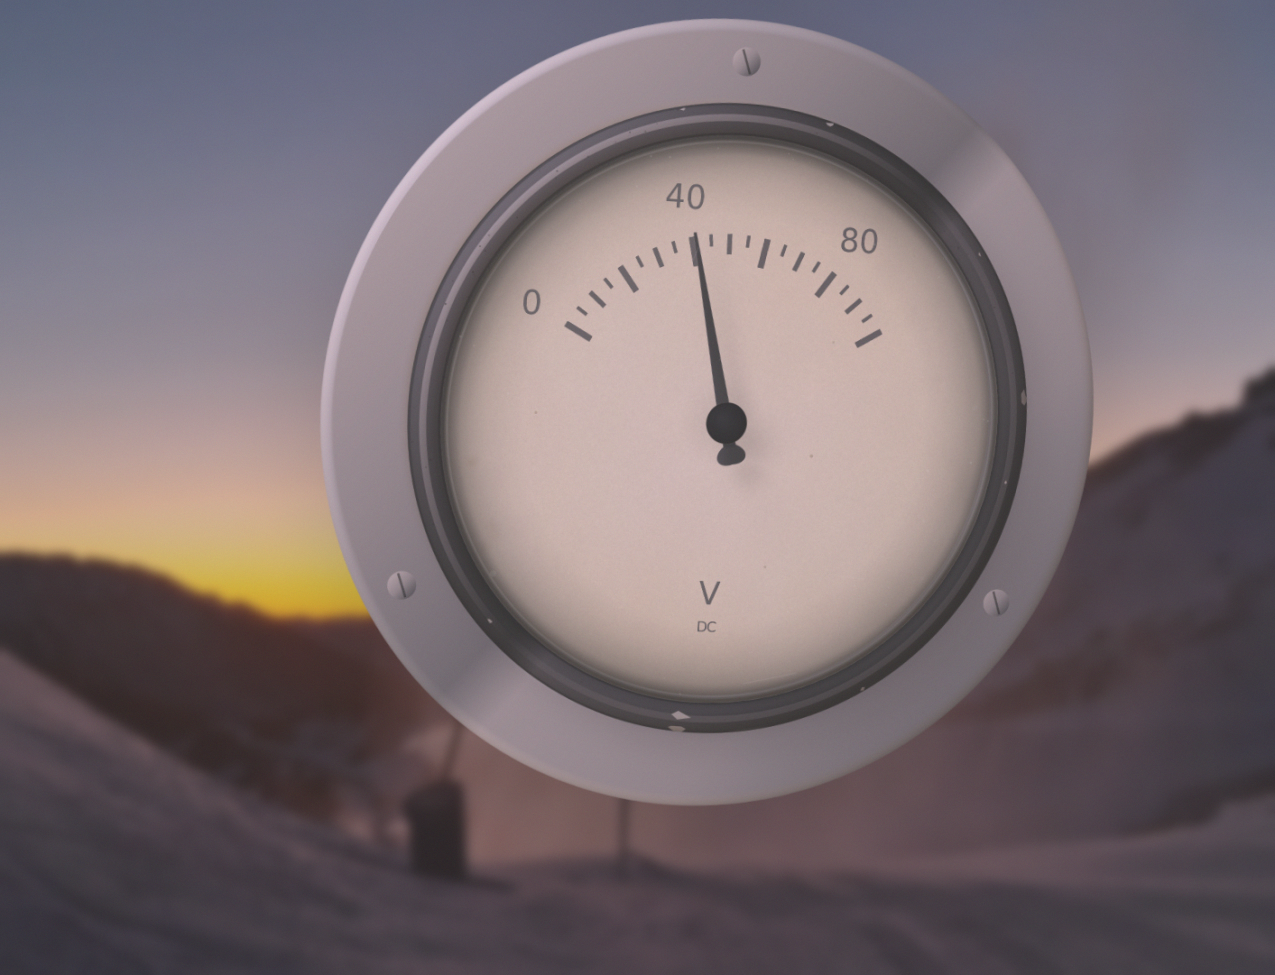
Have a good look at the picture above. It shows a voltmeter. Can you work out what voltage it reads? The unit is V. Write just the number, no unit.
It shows 40
